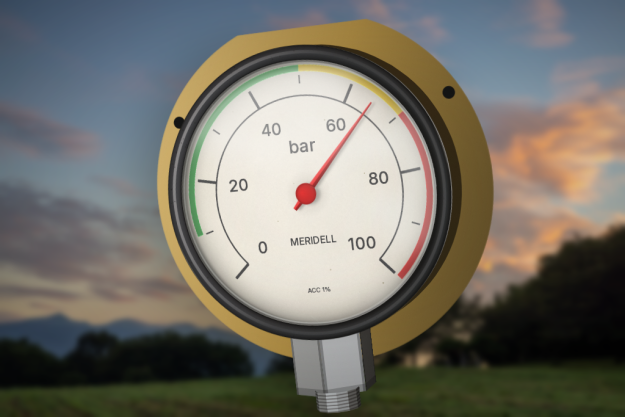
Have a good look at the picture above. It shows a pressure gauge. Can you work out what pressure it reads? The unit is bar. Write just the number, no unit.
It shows 65
